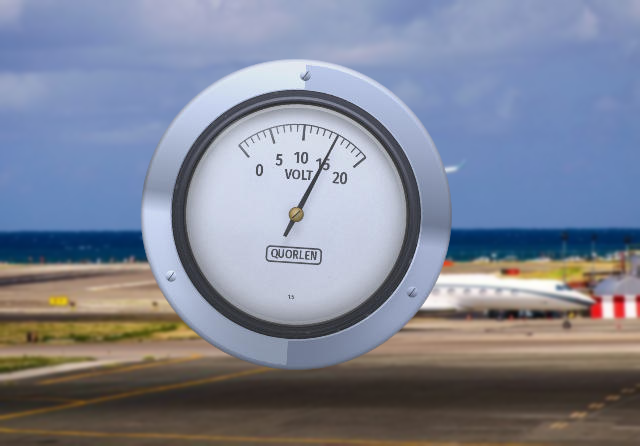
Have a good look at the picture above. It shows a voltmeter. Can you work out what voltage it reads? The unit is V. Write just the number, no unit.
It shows 15
